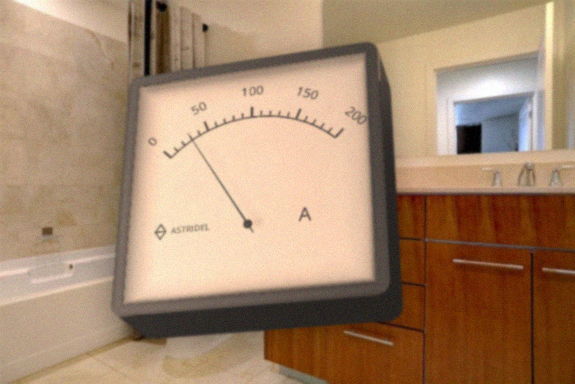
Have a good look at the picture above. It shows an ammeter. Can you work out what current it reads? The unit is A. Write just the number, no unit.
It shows 30
